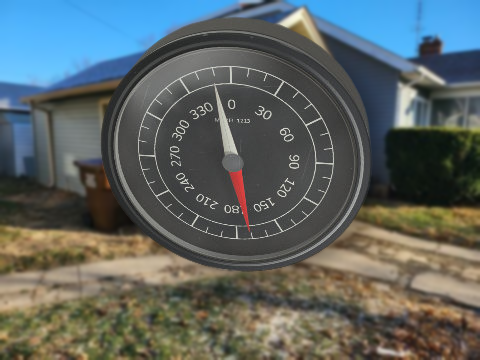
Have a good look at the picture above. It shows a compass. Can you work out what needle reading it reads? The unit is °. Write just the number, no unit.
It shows 170
